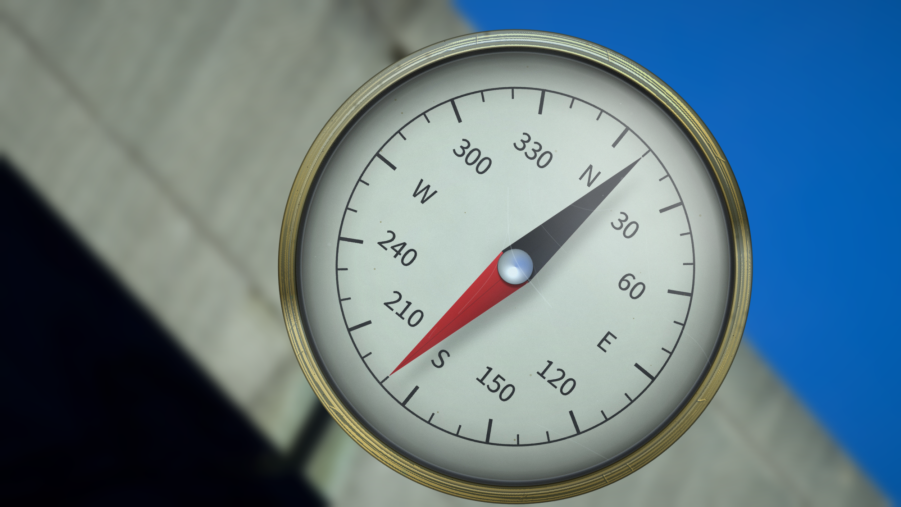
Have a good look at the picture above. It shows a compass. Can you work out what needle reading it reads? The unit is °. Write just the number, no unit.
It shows 190
